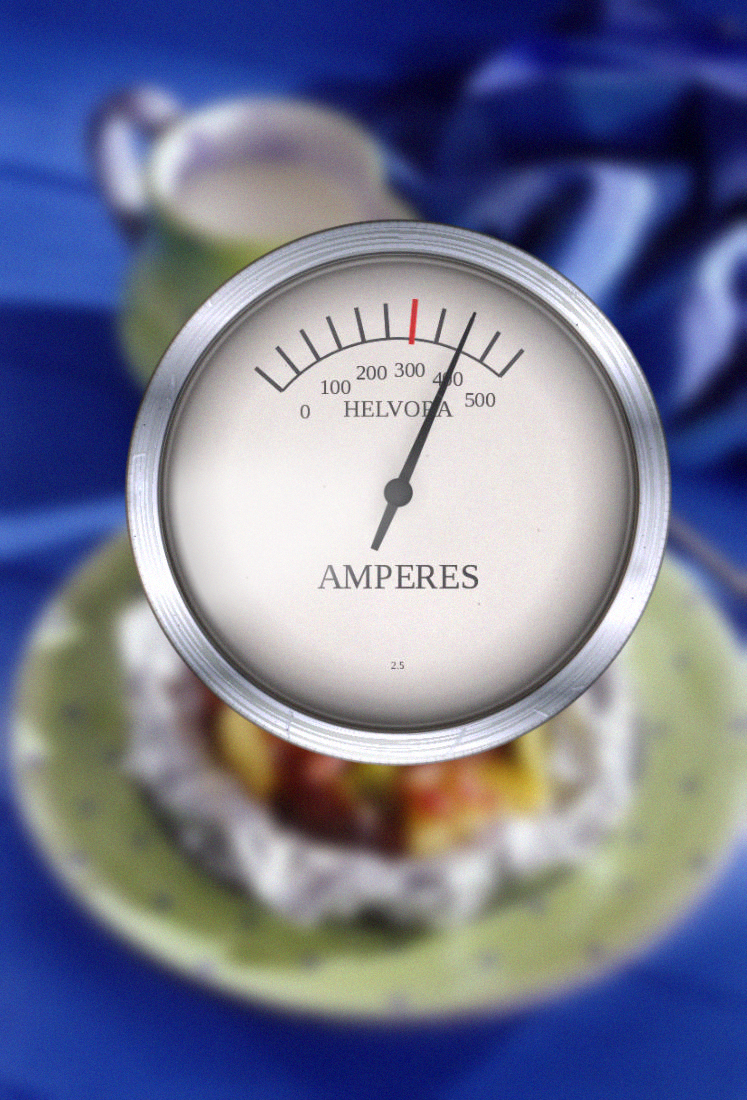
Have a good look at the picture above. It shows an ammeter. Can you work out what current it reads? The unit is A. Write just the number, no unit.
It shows 400
